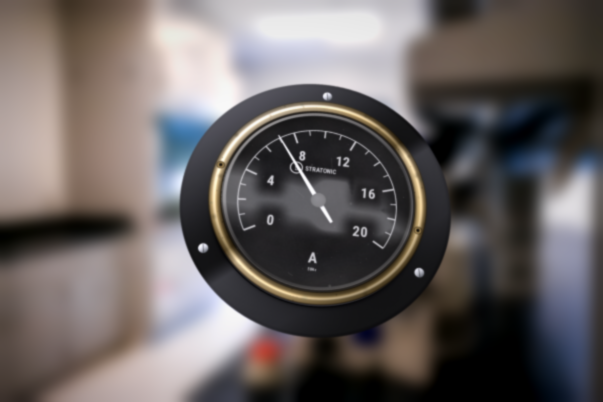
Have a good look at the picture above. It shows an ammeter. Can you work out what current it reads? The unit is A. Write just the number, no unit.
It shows 7
